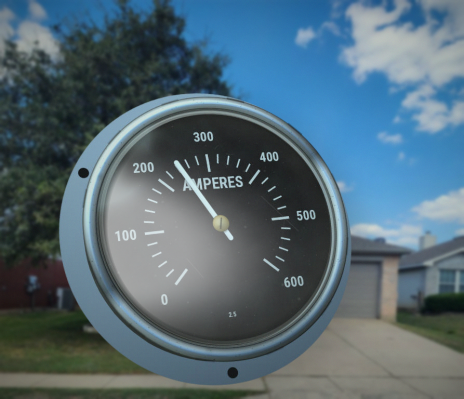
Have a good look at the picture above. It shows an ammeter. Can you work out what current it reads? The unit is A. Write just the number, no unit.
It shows 240
